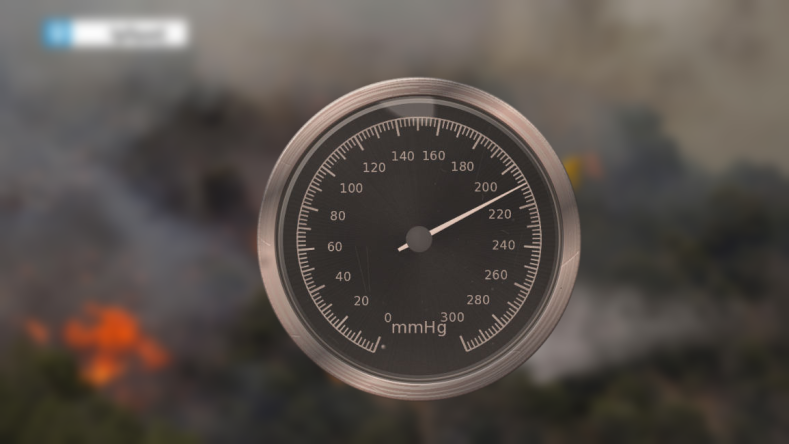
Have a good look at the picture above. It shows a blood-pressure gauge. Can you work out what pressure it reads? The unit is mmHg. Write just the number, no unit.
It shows 210
